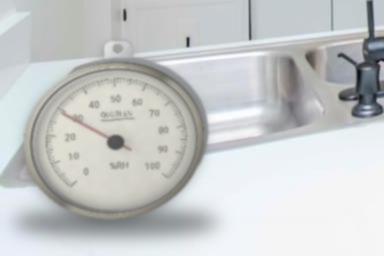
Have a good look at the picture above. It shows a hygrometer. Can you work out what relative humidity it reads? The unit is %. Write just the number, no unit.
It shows 30
